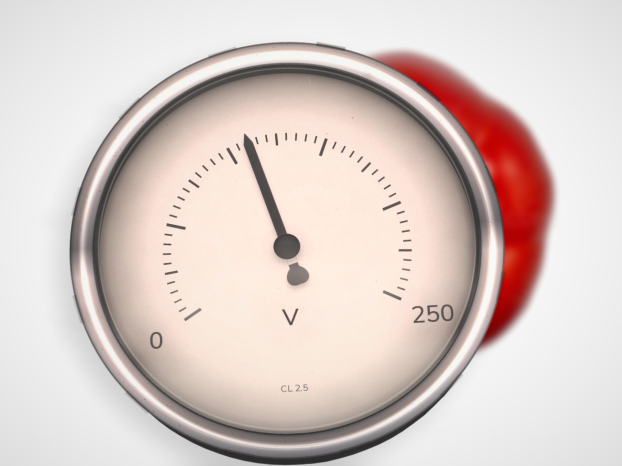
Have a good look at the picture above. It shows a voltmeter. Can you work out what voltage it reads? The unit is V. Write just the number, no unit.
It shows 110
